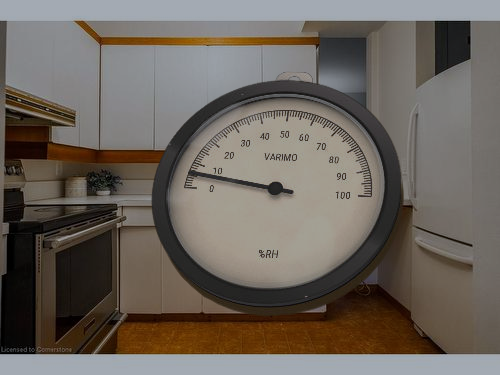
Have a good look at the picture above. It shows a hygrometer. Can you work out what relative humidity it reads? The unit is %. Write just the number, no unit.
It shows 5
